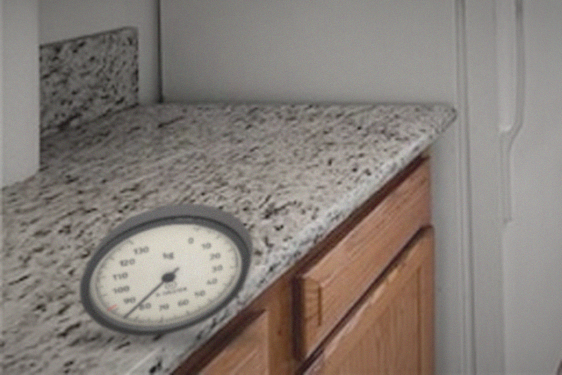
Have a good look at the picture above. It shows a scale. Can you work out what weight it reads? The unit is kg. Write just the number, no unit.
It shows 85
